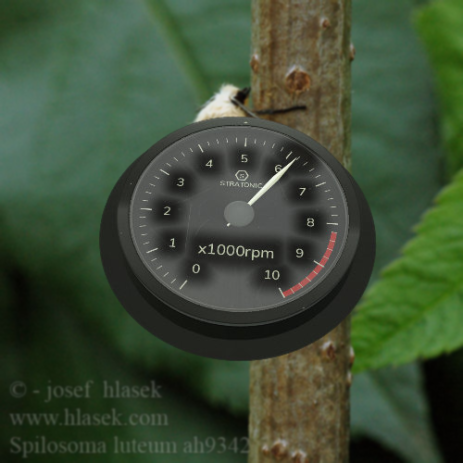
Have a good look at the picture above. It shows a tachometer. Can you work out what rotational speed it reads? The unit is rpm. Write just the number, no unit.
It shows 6200
